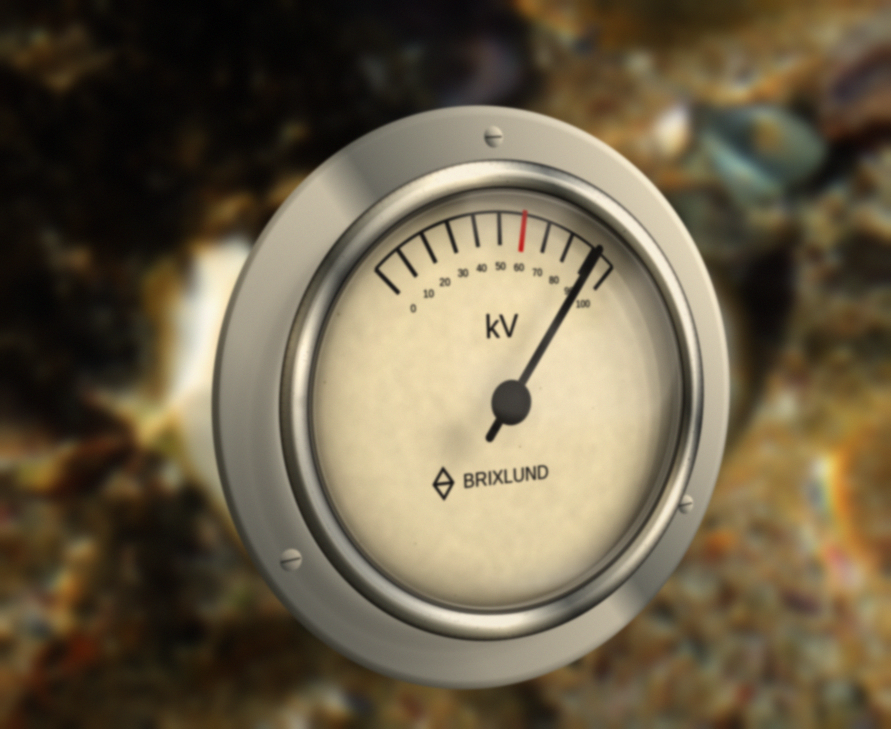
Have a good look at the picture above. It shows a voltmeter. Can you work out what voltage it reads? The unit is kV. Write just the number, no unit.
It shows 90
